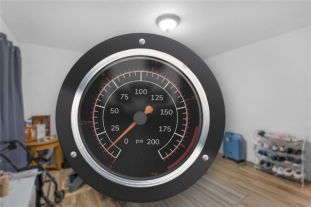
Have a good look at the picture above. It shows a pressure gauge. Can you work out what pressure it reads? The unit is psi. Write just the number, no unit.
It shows 10
